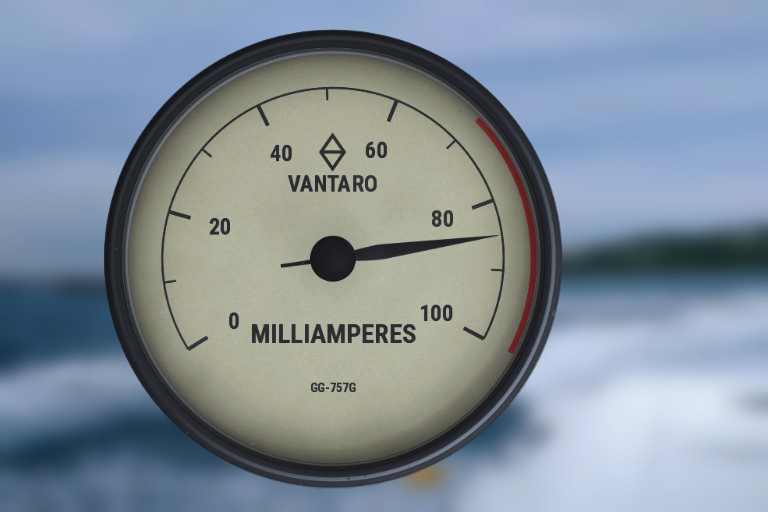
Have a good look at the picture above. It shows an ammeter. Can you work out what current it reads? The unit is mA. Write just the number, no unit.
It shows 85
